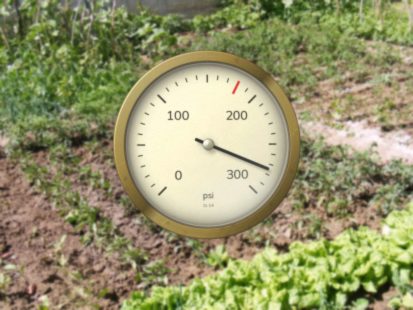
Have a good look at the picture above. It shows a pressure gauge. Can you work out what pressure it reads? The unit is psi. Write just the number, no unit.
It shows 275
